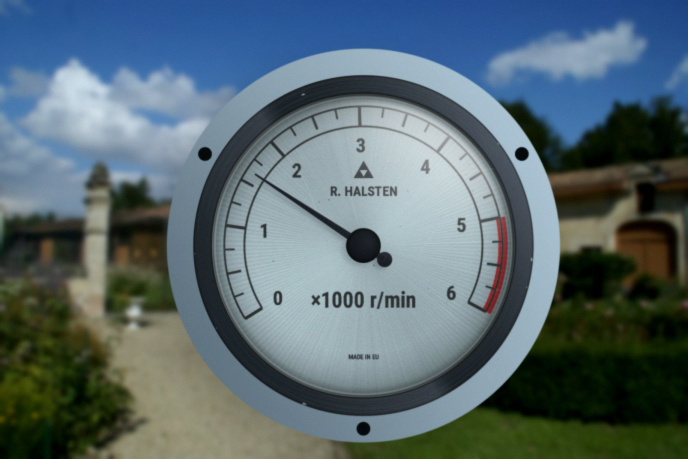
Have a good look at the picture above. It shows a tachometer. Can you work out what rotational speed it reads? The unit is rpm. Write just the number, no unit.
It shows 1625
